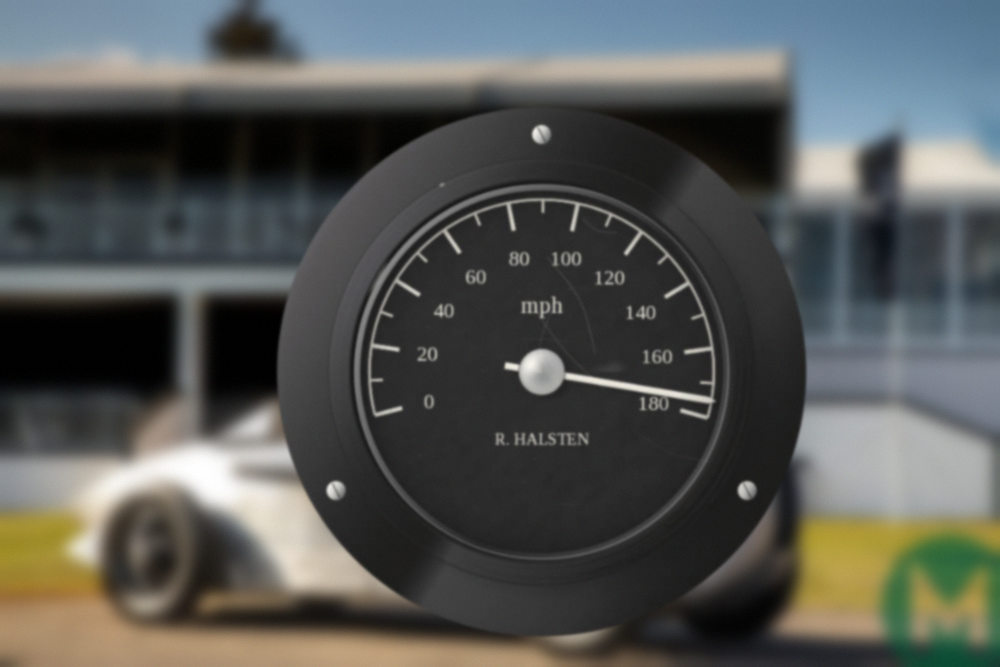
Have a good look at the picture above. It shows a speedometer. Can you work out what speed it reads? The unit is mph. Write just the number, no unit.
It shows 175
